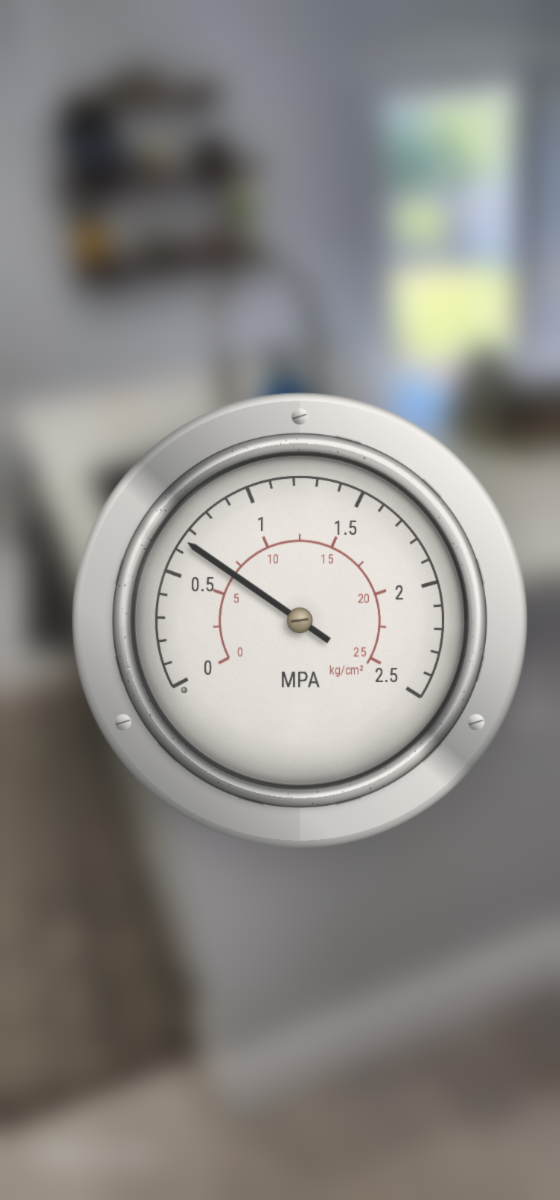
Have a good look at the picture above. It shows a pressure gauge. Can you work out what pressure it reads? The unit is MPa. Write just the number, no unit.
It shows 0.65
